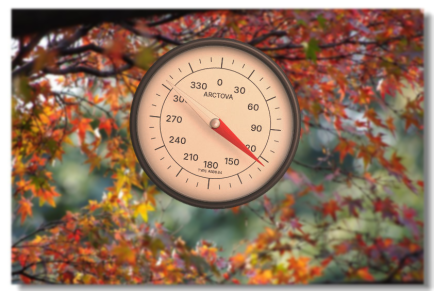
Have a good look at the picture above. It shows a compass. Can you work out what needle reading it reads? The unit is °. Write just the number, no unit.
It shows 125
